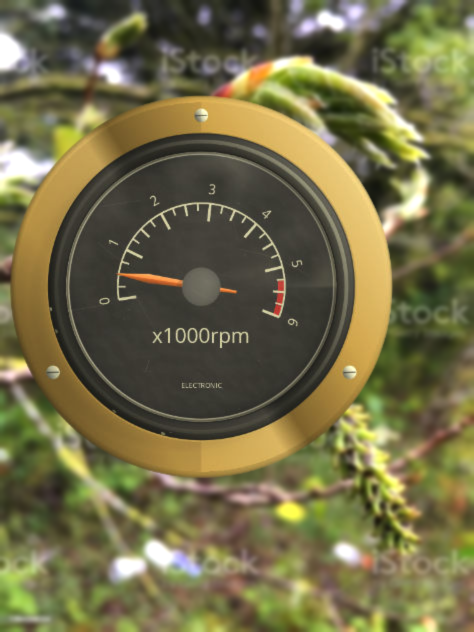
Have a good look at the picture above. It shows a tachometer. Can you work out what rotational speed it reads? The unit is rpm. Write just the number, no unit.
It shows 500
